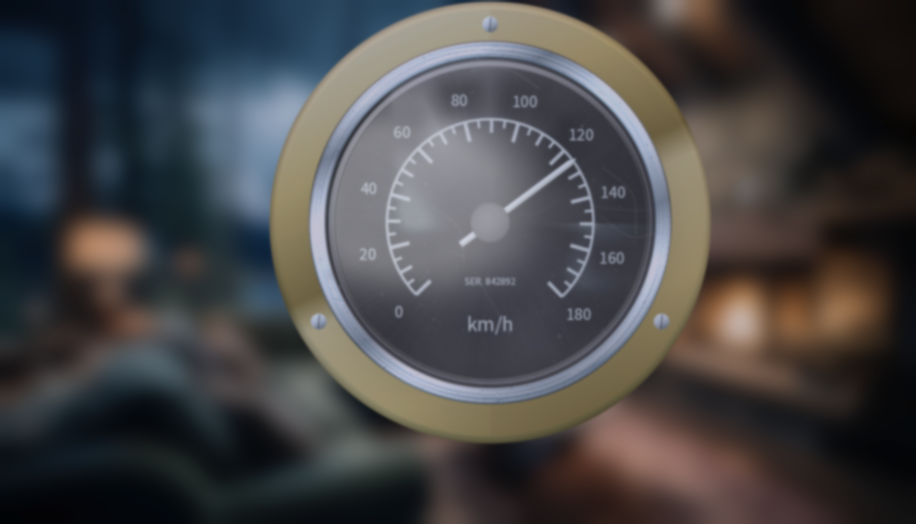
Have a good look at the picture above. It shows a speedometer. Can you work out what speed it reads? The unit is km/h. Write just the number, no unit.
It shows 125
